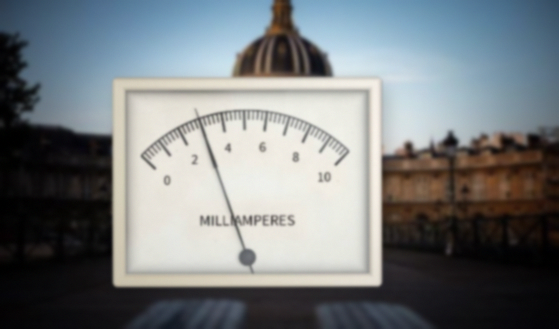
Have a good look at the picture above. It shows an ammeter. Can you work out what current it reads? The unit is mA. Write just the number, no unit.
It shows 3
